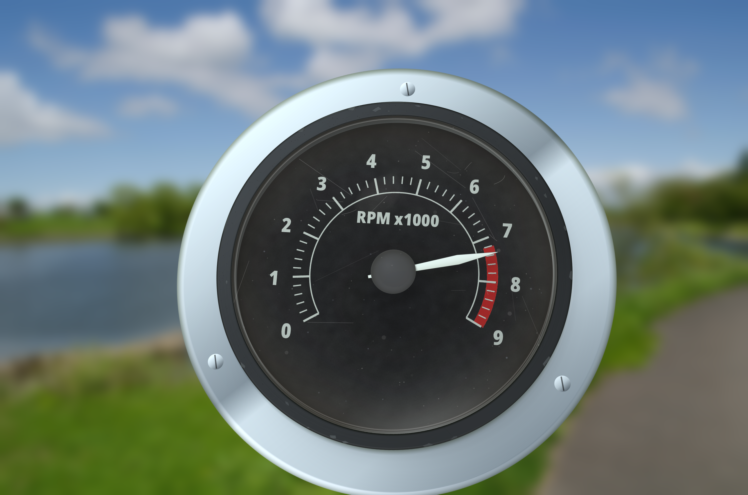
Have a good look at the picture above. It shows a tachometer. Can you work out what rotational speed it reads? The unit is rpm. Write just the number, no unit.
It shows 7400
